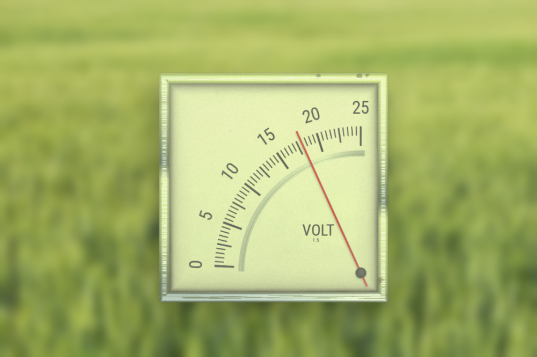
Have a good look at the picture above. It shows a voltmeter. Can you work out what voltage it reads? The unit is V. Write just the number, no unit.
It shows 18
